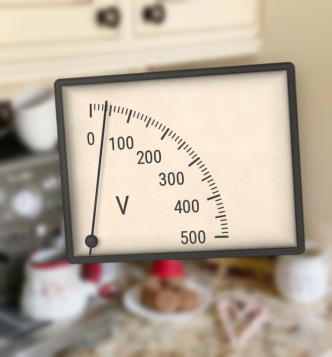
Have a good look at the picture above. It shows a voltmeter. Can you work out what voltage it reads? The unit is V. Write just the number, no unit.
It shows 40
